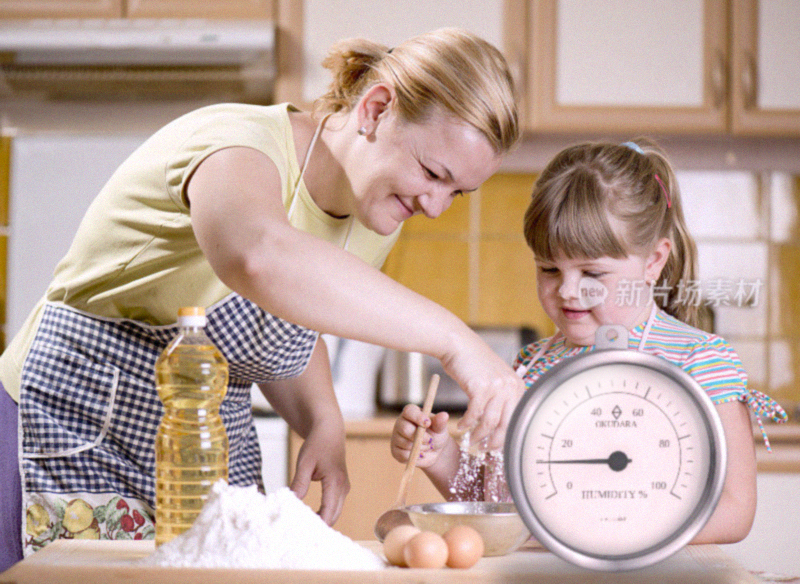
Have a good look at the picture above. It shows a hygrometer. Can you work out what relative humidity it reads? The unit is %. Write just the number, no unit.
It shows 12
